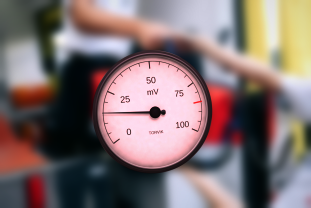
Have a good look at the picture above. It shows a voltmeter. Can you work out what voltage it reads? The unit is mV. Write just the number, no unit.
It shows 15
